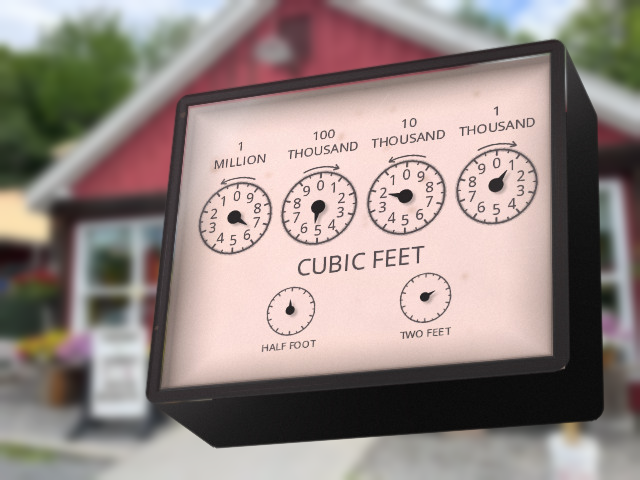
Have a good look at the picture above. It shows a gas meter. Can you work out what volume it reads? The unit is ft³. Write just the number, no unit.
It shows 652100
